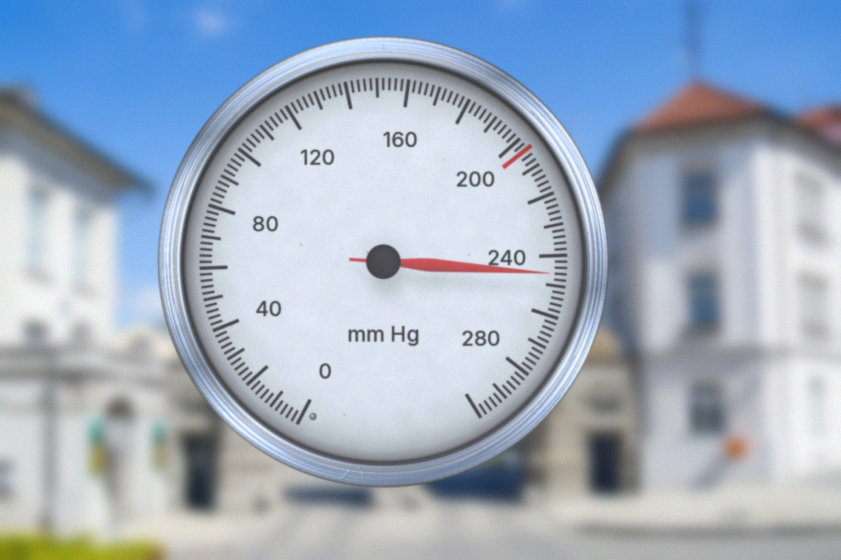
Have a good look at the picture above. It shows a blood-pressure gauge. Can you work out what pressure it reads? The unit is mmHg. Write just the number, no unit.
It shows 246
